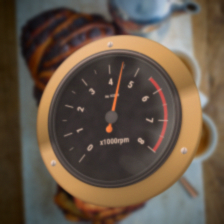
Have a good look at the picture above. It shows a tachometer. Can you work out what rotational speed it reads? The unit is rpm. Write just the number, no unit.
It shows 4500
